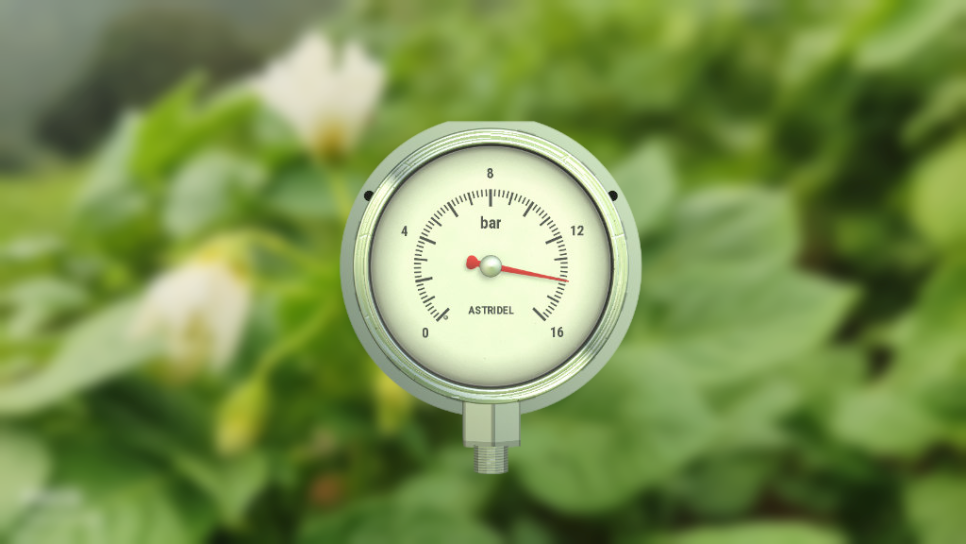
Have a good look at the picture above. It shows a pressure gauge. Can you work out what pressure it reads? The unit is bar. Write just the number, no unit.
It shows 14
